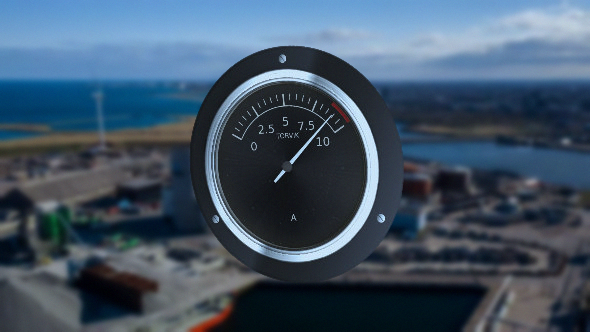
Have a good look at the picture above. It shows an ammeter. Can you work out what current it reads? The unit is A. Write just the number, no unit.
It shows 9
